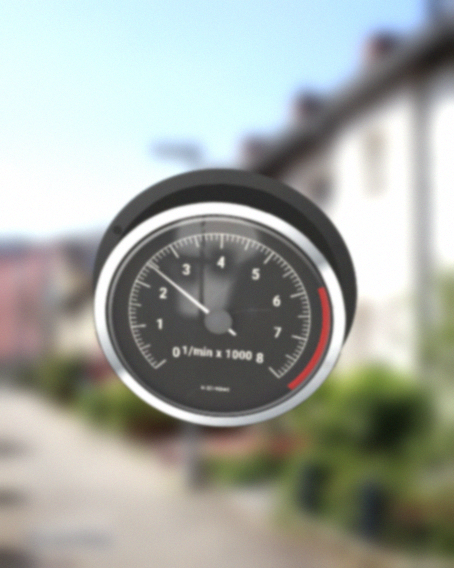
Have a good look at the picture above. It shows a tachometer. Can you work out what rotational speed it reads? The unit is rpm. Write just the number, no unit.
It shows 2500
